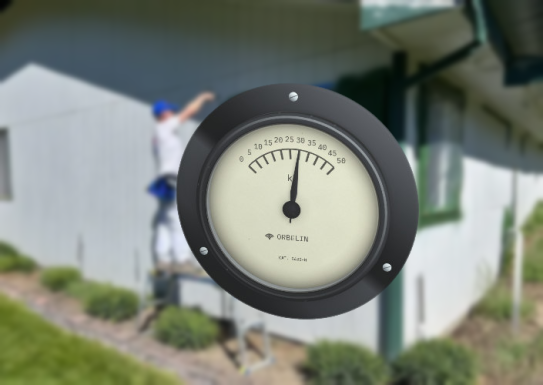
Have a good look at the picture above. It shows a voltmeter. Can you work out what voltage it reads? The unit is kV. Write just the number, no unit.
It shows 30
